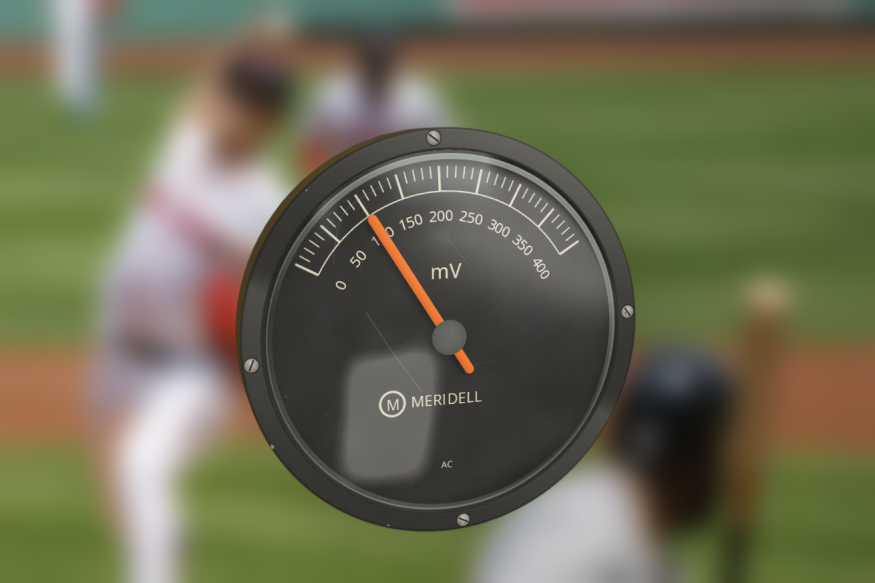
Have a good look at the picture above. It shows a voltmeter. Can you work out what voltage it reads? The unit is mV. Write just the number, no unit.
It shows 100
